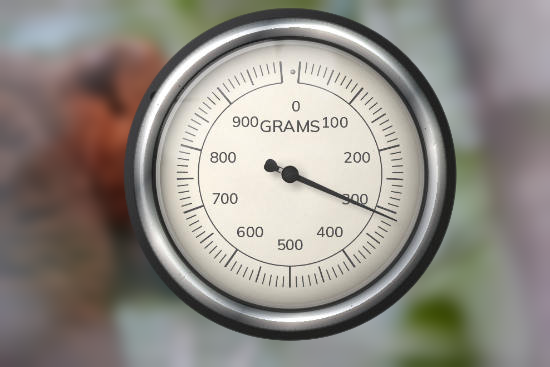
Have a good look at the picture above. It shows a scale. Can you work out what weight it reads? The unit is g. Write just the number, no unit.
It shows 310
